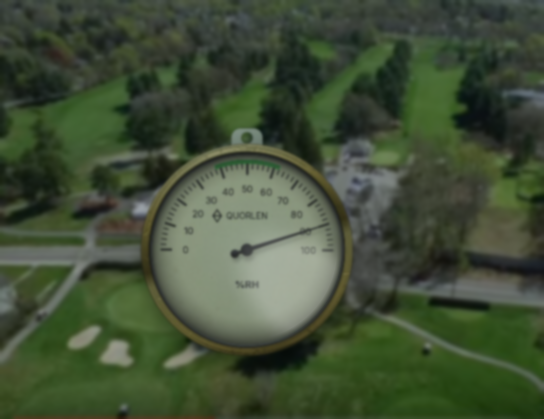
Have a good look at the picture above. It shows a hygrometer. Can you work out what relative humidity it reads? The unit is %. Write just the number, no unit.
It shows 90
